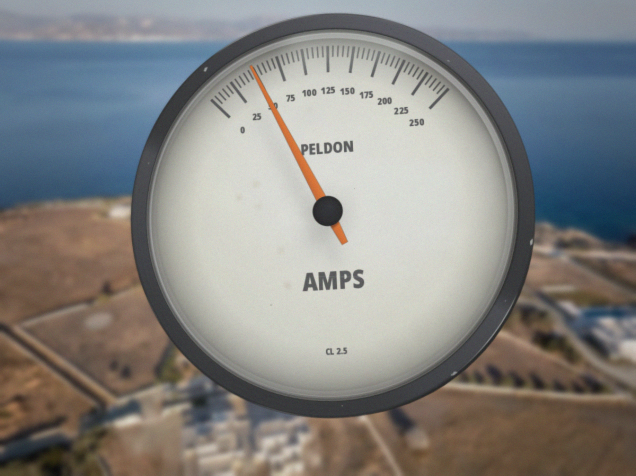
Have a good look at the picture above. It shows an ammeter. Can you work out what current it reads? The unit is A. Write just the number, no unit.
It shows 50
